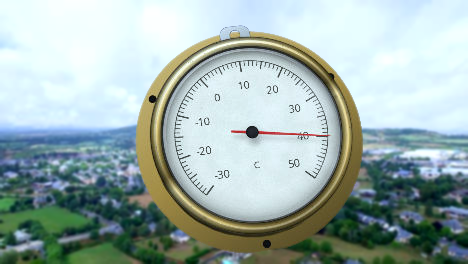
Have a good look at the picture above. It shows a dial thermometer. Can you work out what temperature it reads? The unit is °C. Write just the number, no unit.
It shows 40
